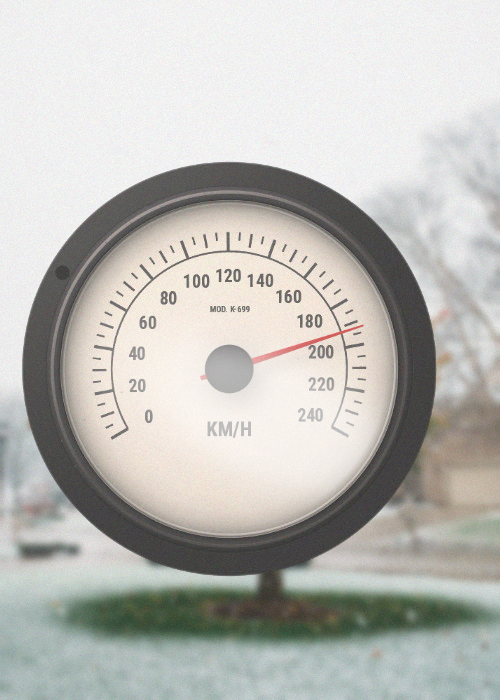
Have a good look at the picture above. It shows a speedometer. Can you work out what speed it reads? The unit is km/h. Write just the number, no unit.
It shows 192.5
